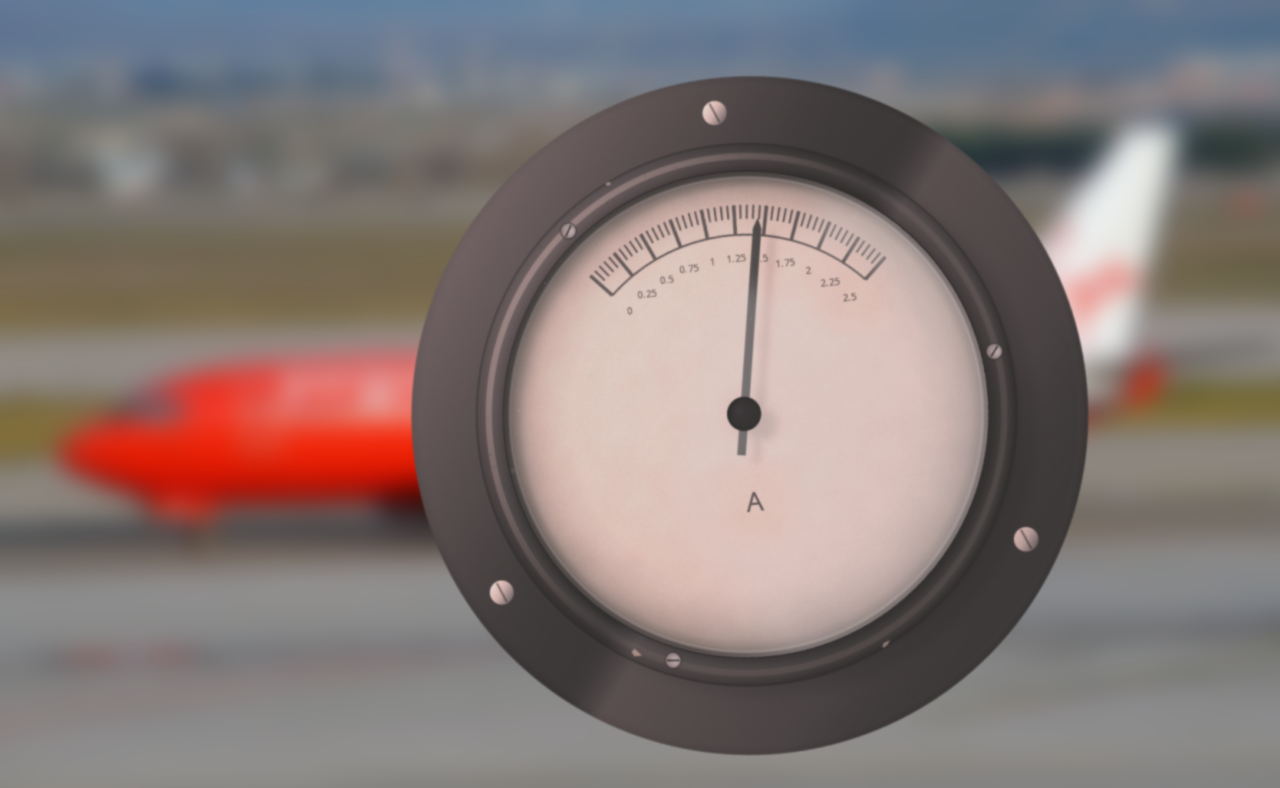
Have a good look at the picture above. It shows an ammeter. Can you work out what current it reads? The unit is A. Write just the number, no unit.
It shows 1.45
